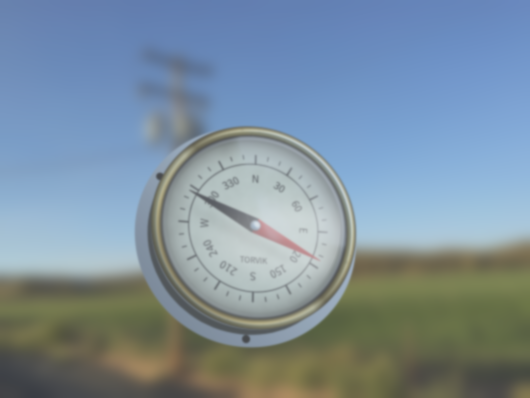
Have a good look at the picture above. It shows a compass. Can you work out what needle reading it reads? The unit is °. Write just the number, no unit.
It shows 115
